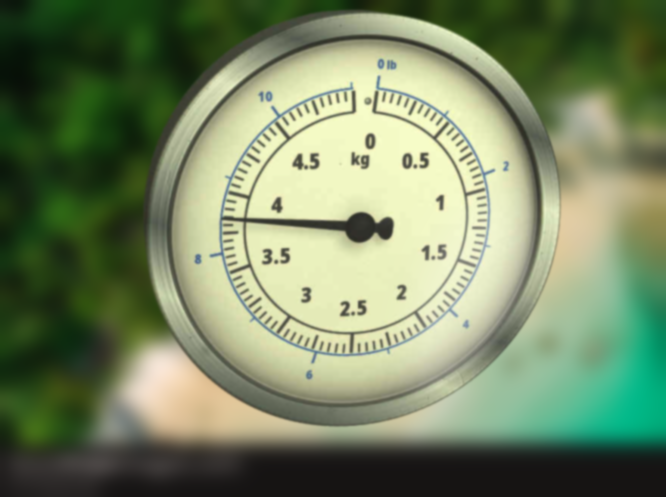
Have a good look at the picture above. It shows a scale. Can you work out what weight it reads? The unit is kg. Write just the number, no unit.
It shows 3.85
